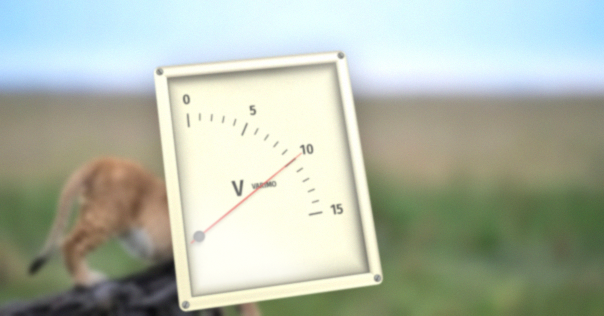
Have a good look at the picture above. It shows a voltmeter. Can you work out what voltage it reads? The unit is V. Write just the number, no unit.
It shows 10
